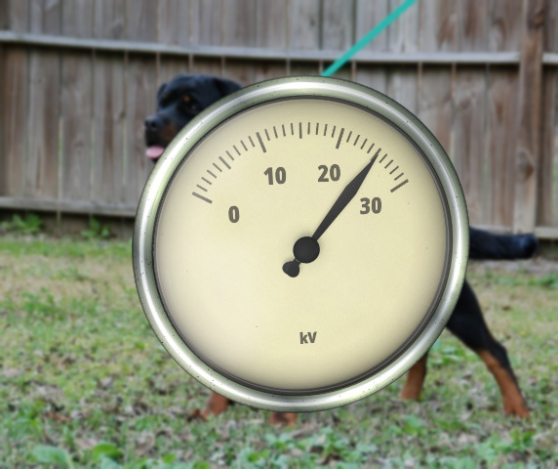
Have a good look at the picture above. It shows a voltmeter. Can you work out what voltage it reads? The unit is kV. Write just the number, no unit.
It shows 25
